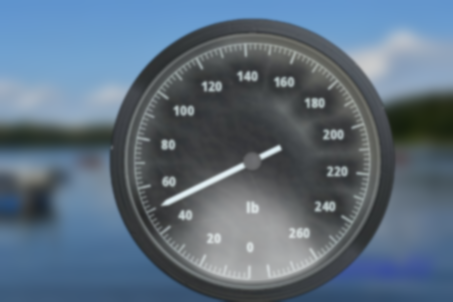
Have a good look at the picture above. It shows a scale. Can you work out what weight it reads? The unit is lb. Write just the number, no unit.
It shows 50
